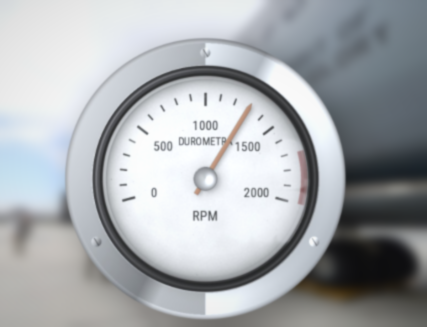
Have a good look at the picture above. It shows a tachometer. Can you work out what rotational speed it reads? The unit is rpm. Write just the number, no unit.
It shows 1300
